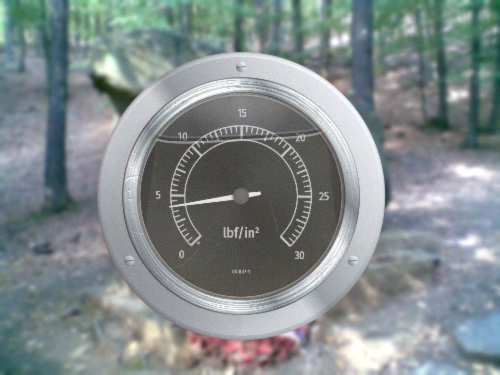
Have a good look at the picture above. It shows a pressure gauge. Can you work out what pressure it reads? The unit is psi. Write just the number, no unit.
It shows 4
